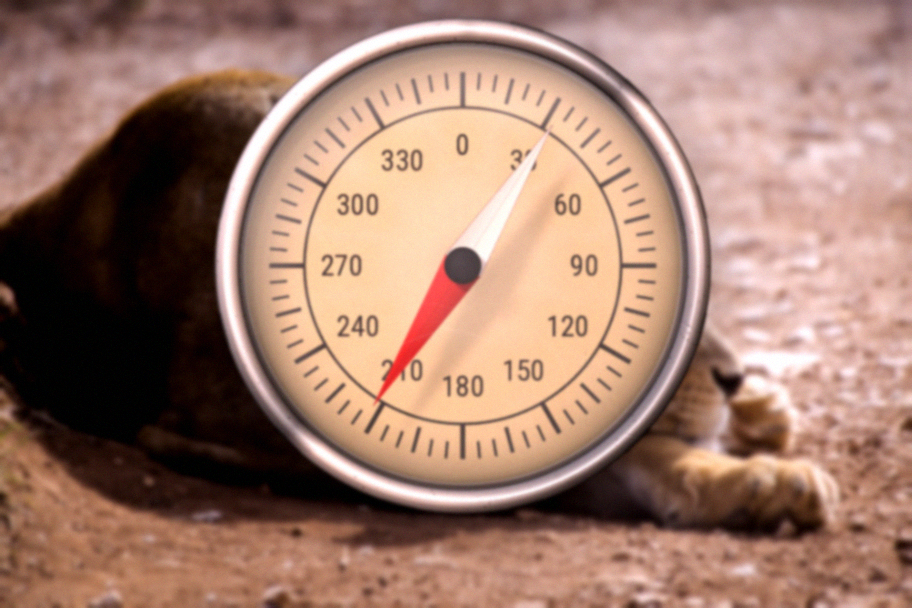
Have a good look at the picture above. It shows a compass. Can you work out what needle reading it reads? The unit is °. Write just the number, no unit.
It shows 212.5
